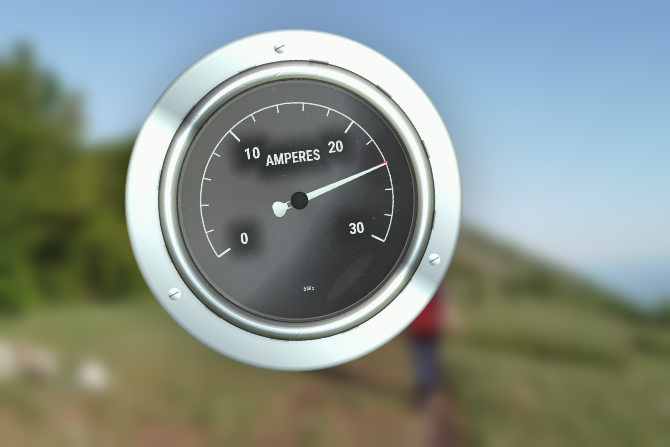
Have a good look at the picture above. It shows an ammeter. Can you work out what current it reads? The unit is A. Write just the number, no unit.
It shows 24
